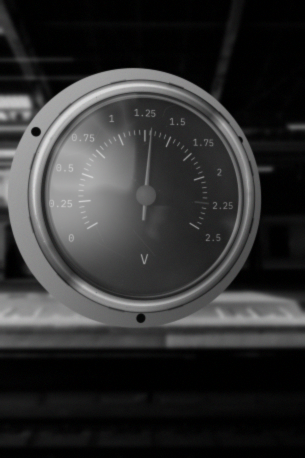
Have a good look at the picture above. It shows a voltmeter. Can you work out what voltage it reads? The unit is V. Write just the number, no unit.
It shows 1.3
